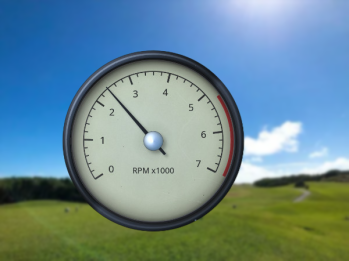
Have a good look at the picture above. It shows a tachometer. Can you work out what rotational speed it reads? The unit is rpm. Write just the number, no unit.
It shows 2400
